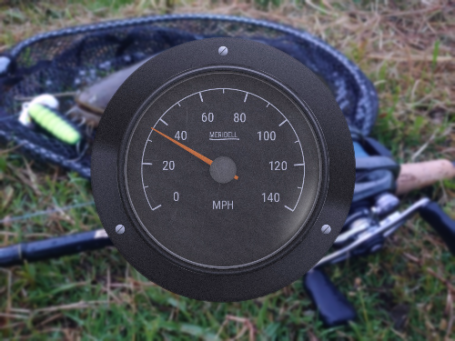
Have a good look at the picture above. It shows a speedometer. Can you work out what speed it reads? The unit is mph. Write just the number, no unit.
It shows 35
